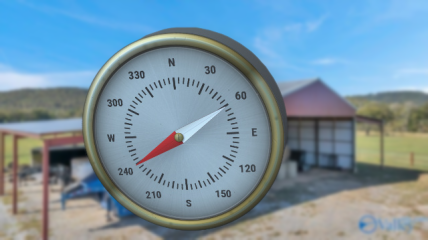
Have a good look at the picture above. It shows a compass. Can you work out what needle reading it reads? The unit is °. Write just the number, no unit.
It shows 240
